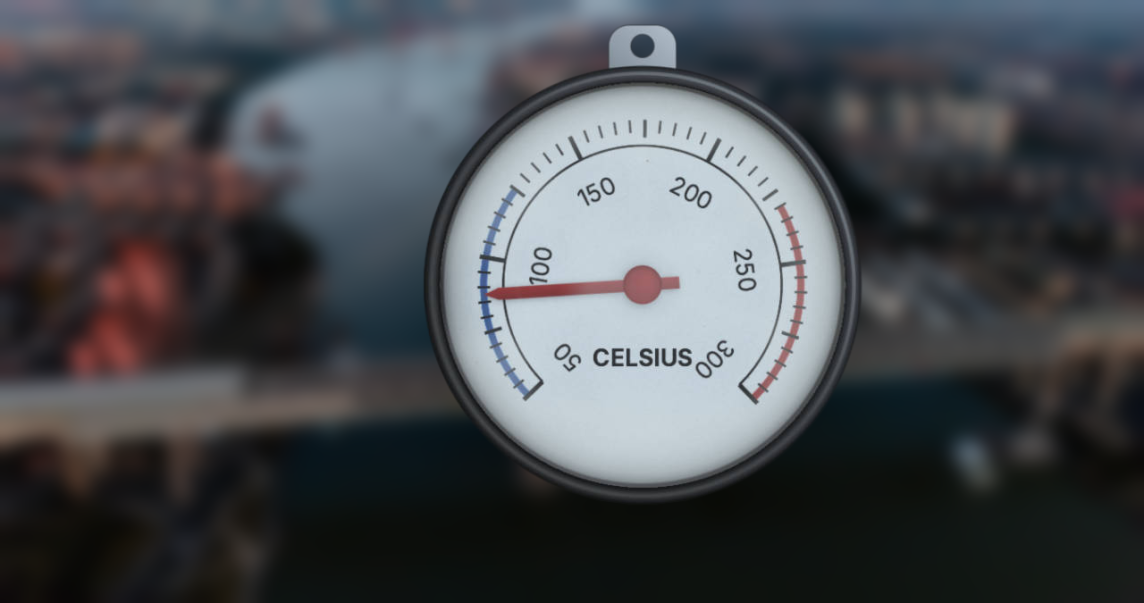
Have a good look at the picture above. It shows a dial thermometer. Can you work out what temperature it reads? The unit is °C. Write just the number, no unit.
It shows 87.5
